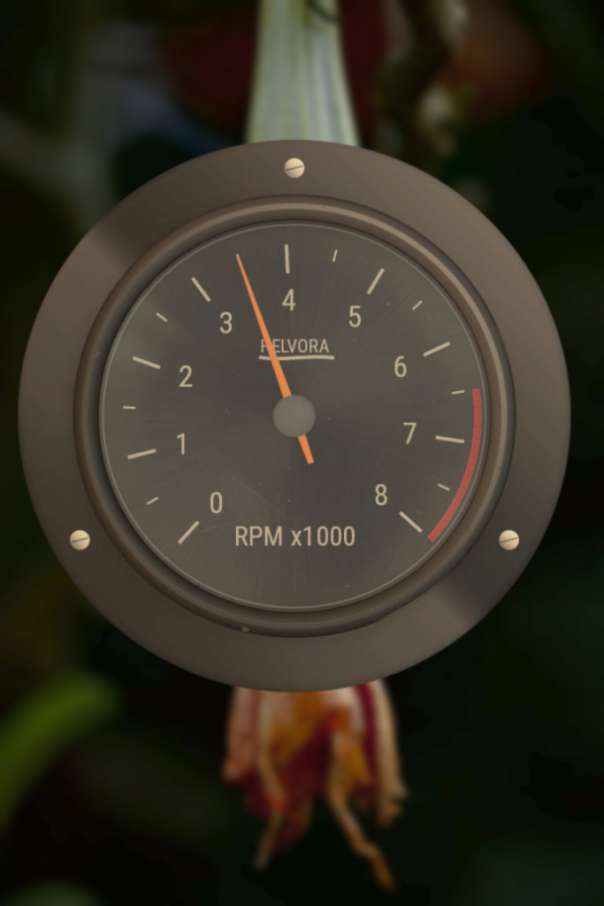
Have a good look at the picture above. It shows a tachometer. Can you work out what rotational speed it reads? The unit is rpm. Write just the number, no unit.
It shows 3500
